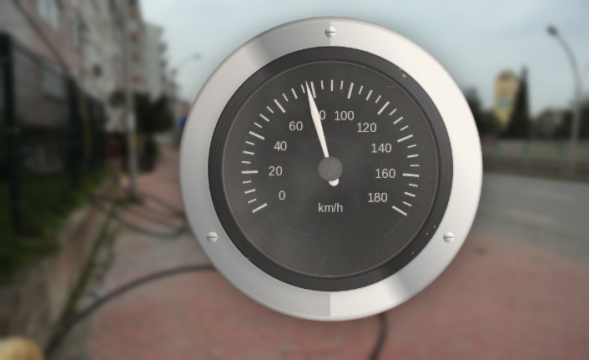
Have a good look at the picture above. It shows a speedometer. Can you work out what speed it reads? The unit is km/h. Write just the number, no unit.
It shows 77.5
